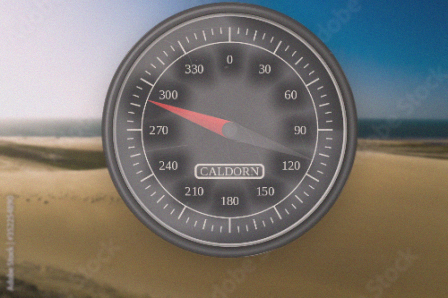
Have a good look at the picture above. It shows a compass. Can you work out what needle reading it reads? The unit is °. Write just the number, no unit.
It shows 290
